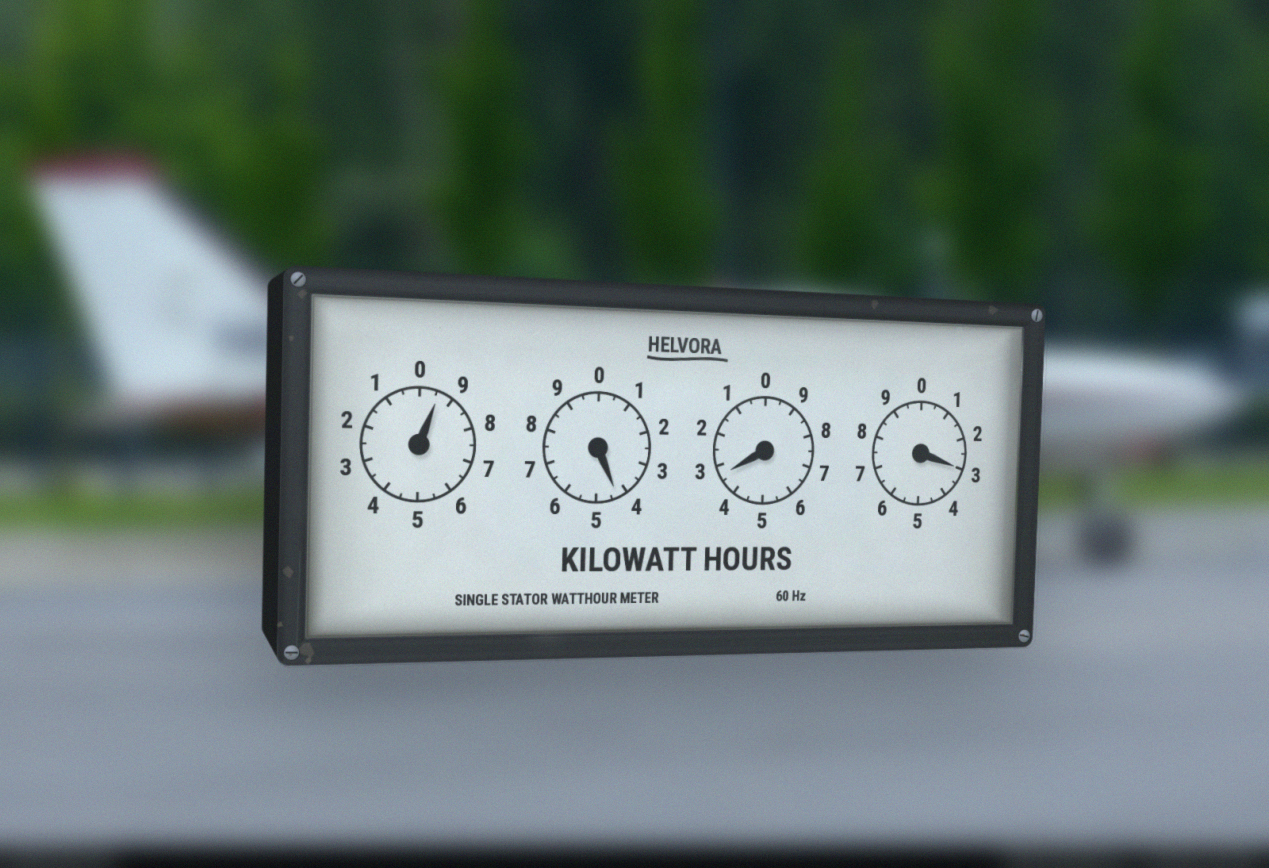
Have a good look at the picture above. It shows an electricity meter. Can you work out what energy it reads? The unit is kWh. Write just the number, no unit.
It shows 9433
